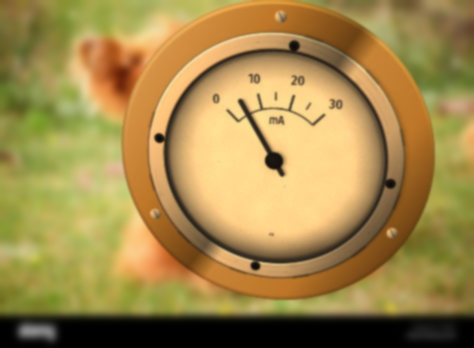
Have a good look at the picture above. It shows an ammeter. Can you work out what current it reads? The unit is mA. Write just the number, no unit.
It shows 5
